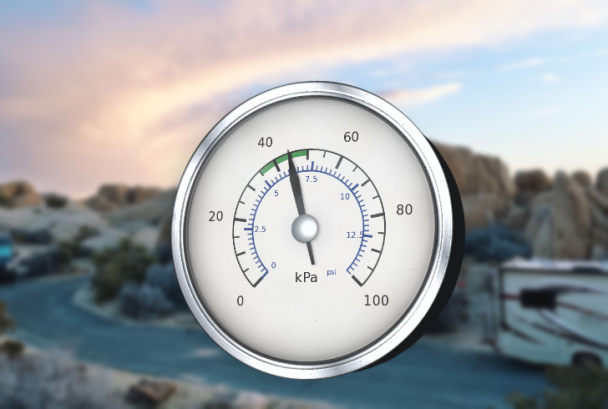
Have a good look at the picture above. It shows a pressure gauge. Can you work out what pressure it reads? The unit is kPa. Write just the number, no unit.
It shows 45
